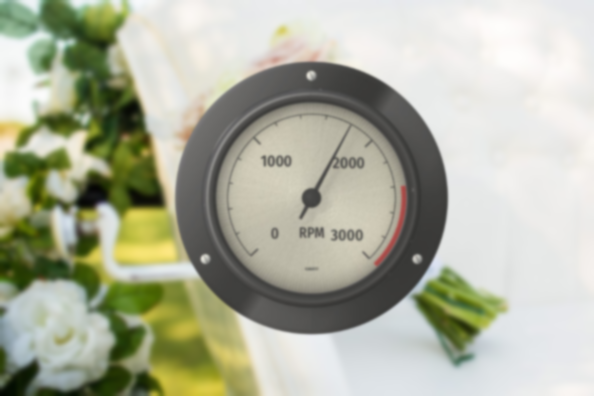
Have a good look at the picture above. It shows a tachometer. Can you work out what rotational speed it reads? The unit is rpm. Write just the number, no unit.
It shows 1800
